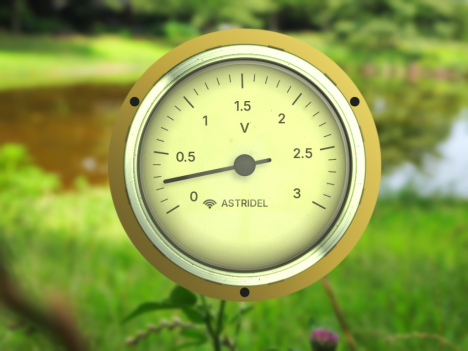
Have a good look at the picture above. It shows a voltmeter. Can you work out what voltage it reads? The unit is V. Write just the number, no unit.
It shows 0.25
